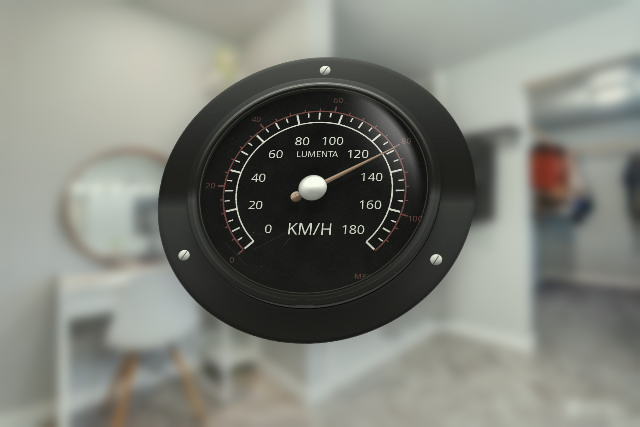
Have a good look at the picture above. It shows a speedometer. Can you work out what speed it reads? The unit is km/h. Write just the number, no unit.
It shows 130
